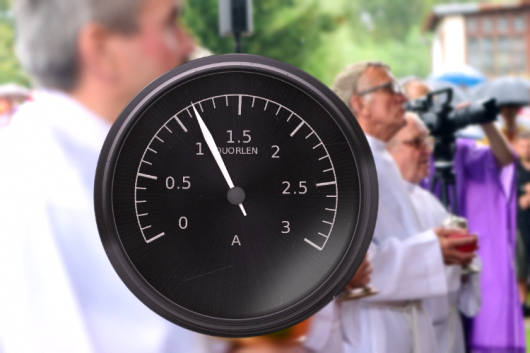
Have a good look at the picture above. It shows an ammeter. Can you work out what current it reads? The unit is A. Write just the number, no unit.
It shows 1.15
